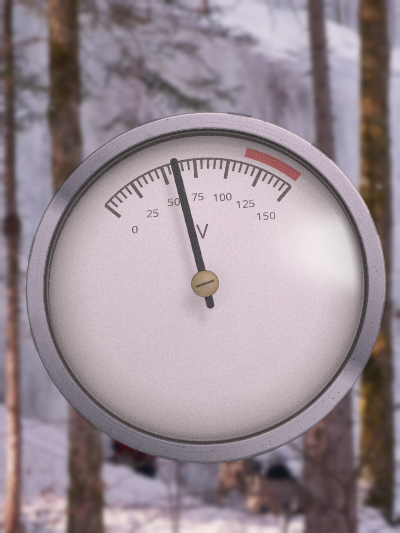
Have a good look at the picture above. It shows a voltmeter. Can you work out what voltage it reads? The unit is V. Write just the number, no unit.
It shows 60
